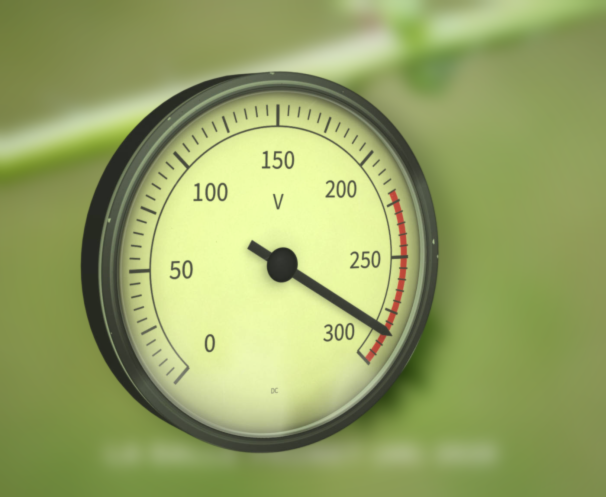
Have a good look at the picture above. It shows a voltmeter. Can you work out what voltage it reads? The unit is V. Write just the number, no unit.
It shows 285
